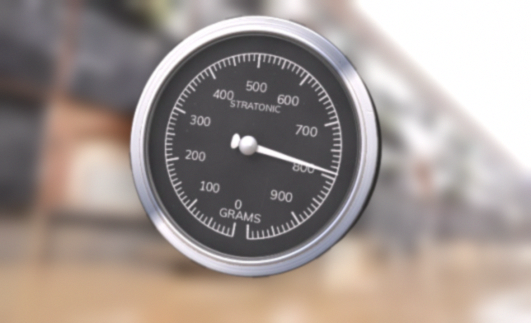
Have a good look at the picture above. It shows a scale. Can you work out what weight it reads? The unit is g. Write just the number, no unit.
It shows 790
